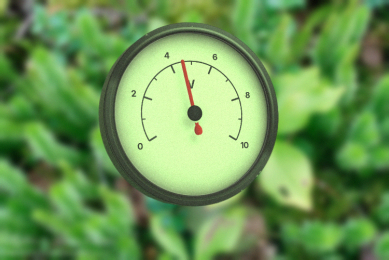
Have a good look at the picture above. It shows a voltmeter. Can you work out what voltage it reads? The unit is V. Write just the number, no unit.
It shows 4.5
